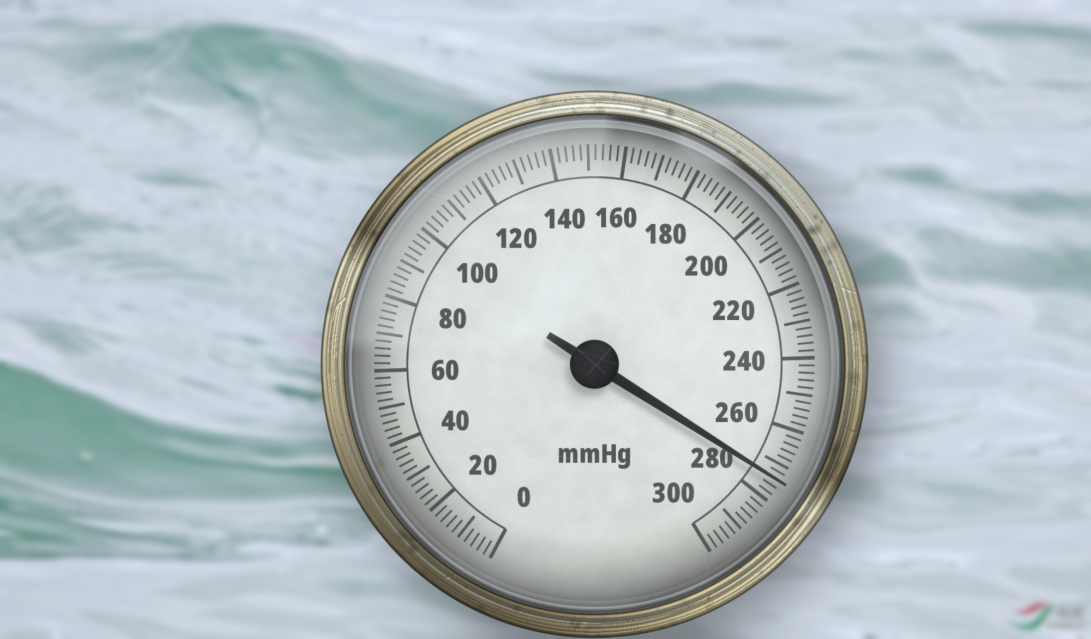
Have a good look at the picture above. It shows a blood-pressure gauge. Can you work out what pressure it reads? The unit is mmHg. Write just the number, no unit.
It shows 274
